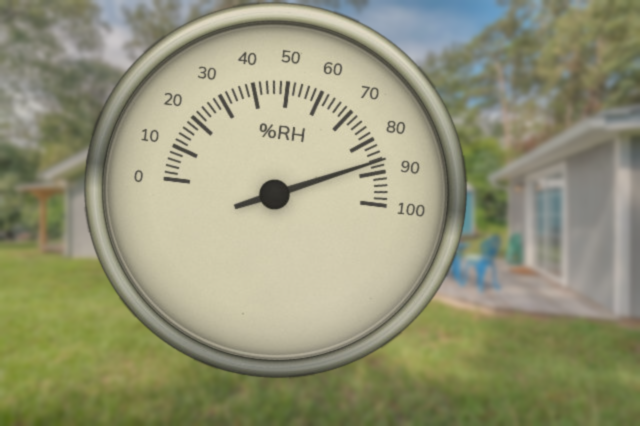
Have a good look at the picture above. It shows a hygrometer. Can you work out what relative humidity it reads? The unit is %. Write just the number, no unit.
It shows 86
